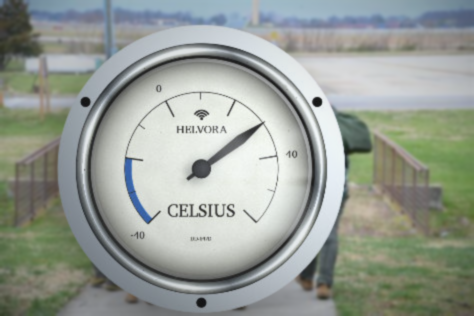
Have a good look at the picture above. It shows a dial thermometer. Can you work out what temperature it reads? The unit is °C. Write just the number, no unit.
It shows 30
